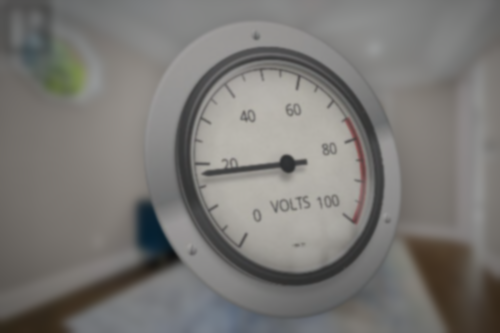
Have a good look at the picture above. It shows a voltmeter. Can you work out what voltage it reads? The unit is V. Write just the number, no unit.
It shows 17.5
